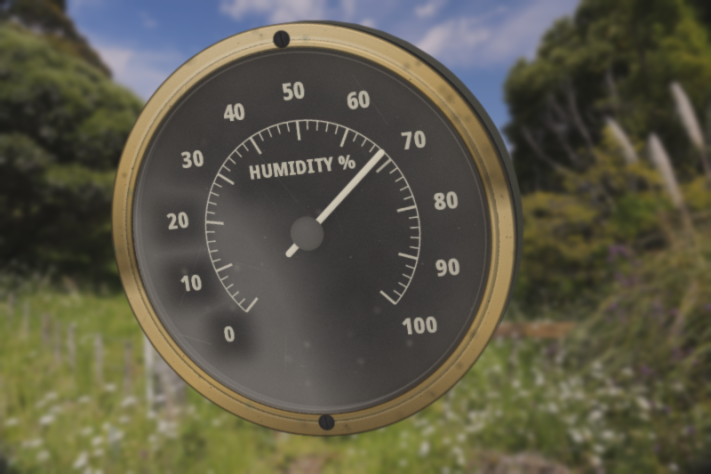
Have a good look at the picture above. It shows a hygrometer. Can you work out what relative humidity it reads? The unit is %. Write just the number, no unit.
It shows 68
